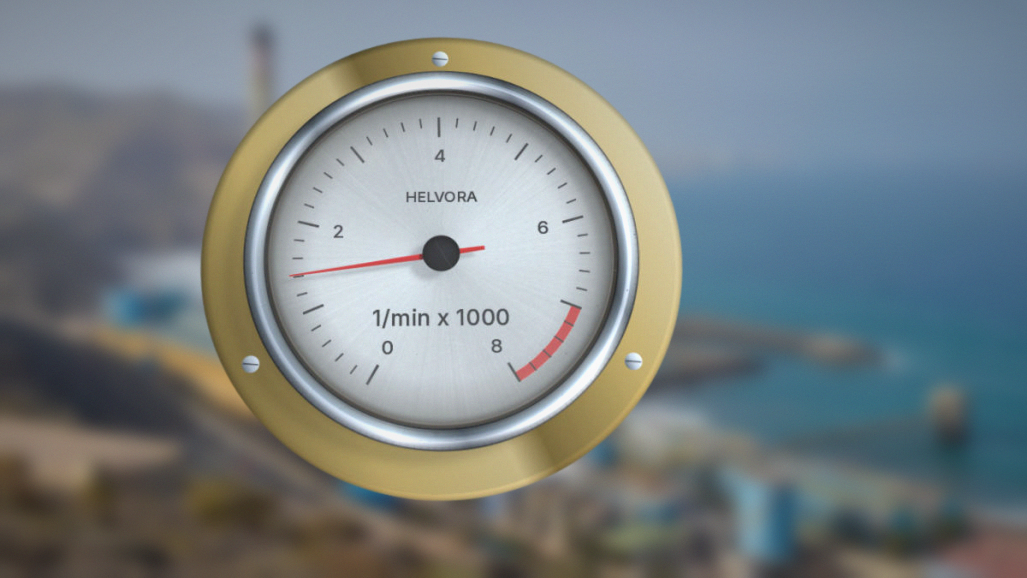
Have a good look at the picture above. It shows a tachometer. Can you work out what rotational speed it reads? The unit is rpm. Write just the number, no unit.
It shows 1400
